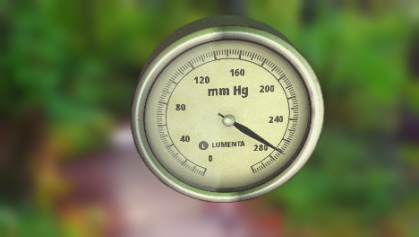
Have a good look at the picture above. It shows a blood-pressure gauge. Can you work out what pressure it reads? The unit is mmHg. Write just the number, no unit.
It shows 270
